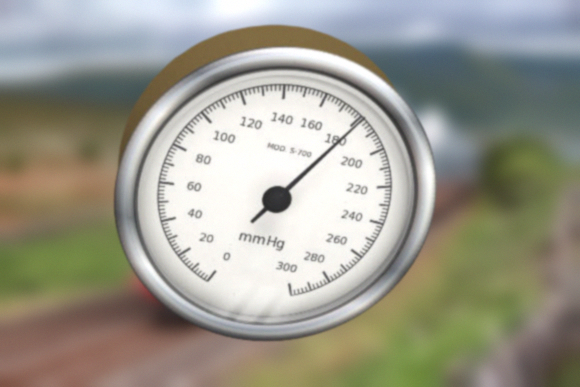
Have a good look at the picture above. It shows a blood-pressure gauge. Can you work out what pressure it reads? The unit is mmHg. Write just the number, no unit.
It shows 180
